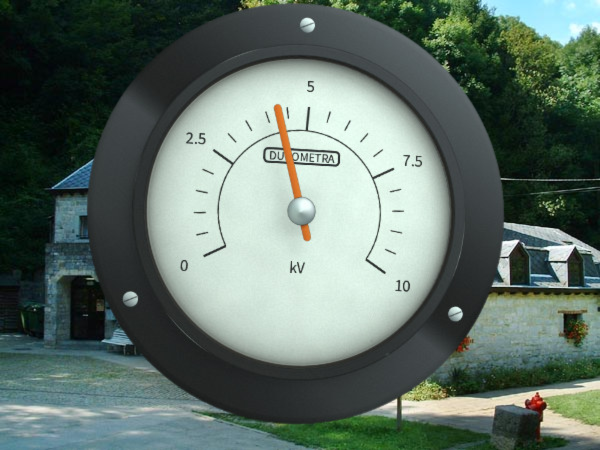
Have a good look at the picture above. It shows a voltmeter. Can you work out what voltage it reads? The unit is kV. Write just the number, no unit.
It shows 4.25
